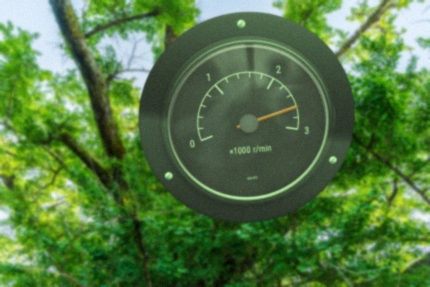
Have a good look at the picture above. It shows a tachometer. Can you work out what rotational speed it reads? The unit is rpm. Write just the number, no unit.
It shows 2600
